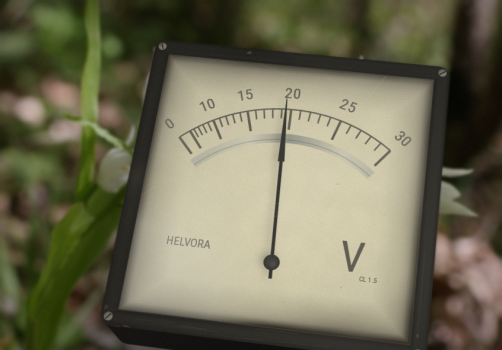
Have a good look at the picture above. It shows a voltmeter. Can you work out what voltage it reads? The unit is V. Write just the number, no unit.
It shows 19.5
